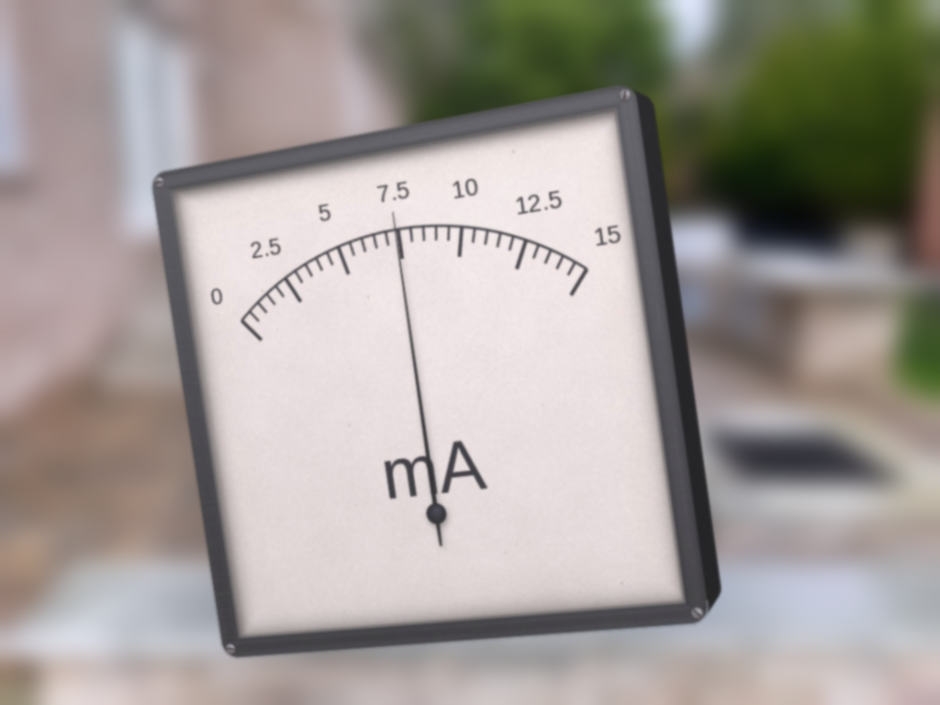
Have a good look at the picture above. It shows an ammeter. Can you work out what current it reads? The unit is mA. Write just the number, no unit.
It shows 7.5
